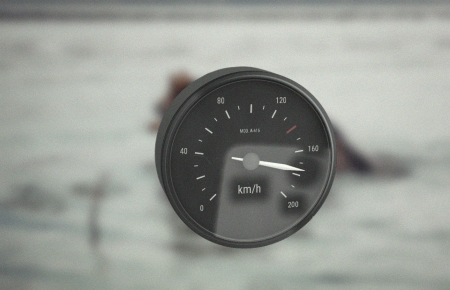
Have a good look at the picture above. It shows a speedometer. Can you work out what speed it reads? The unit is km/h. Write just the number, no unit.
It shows 175
